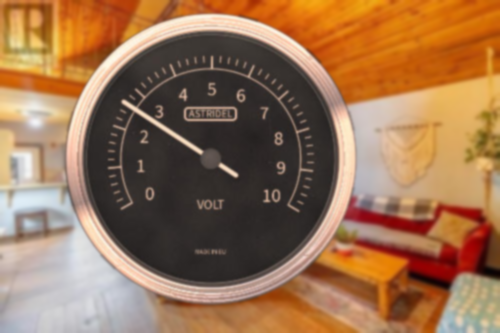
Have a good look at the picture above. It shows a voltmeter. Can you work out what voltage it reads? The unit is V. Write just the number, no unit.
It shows 2.6
